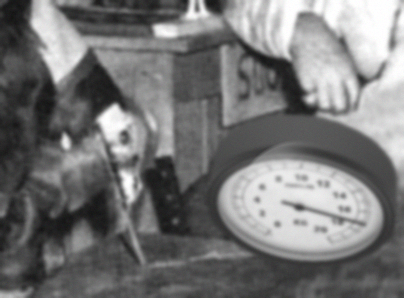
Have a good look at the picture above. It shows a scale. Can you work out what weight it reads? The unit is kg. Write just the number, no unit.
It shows 17
